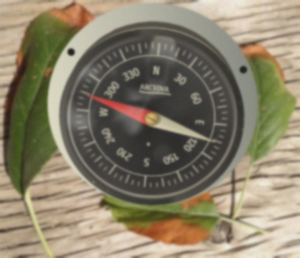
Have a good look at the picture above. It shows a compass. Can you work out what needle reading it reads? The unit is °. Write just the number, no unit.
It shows 285
